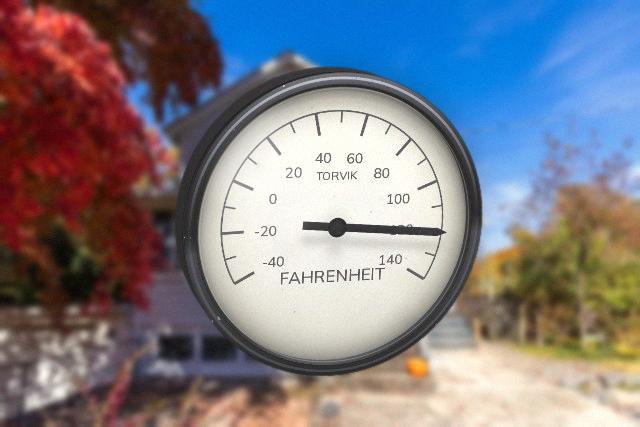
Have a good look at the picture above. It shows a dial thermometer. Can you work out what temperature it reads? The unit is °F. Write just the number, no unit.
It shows 120
